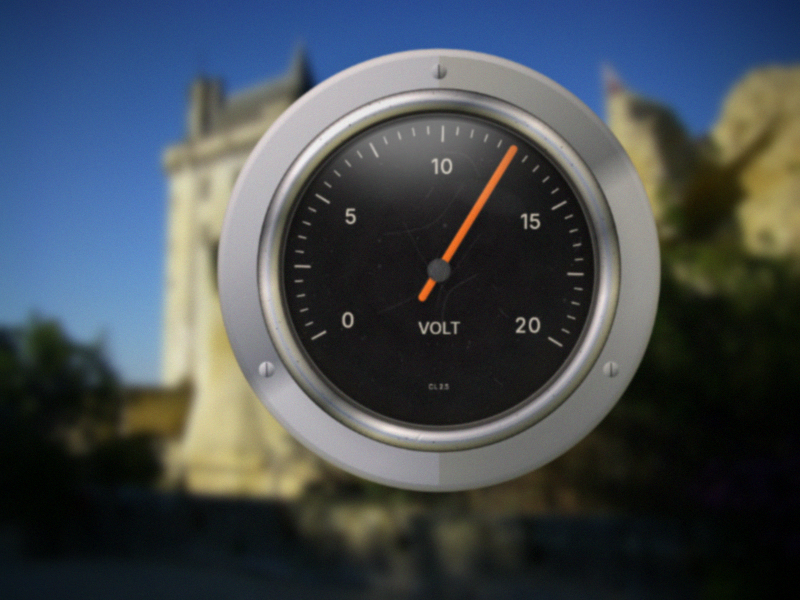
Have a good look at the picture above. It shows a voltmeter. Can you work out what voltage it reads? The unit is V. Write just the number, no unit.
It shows 12.5
